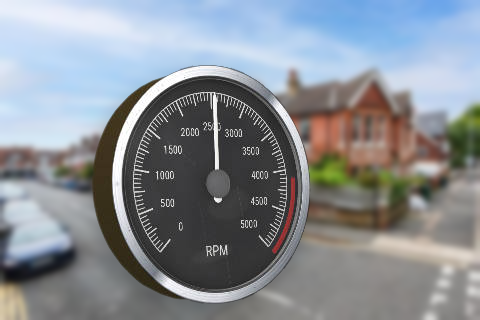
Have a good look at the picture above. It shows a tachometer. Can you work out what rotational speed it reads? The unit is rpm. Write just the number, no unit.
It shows 2500
